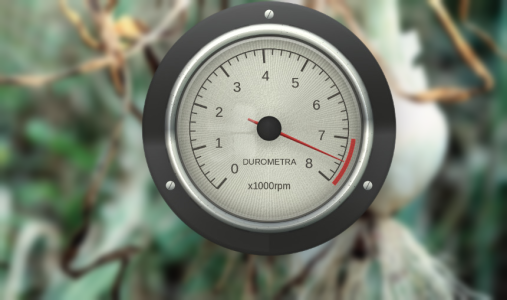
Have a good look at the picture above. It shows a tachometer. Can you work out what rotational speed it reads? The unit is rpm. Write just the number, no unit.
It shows 7500
